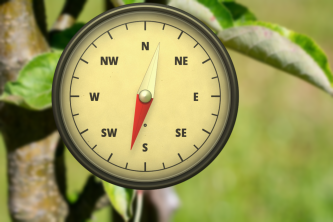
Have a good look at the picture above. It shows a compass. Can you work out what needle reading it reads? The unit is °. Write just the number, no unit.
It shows 195
